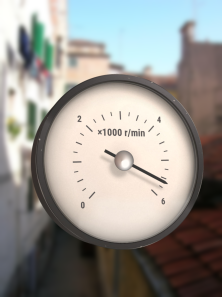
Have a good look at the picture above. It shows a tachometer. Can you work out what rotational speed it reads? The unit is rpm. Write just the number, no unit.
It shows 5625
